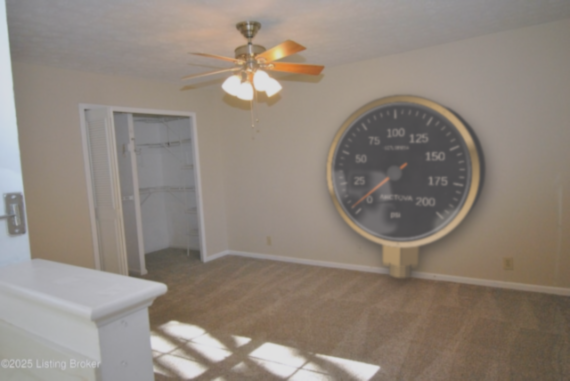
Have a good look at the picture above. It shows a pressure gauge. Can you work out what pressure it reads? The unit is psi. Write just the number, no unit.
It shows 5
